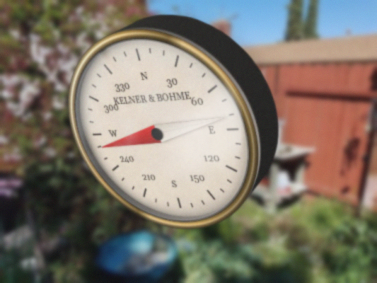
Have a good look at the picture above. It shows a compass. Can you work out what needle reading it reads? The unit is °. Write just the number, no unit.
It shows 260
